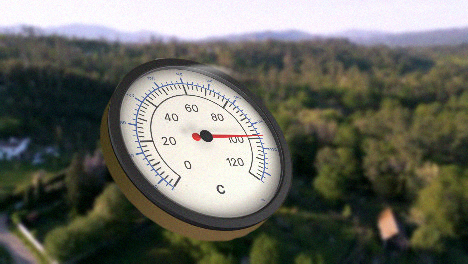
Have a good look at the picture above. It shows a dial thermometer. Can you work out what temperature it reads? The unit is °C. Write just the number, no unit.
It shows 100
